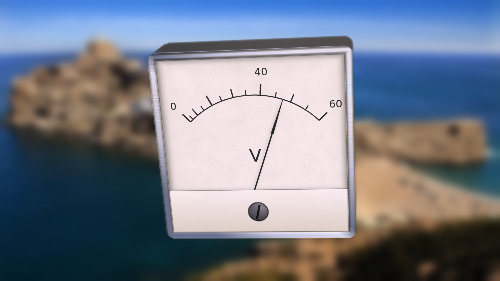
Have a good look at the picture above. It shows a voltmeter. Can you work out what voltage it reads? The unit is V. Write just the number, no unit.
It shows 47.5
